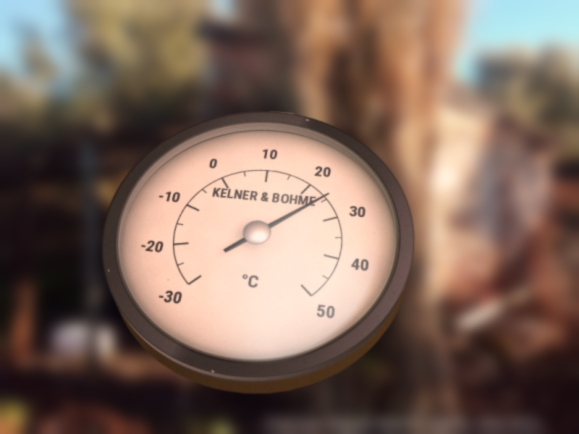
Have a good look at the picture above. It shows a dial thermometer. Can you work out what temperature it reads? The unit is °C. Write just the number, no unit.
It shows 25
